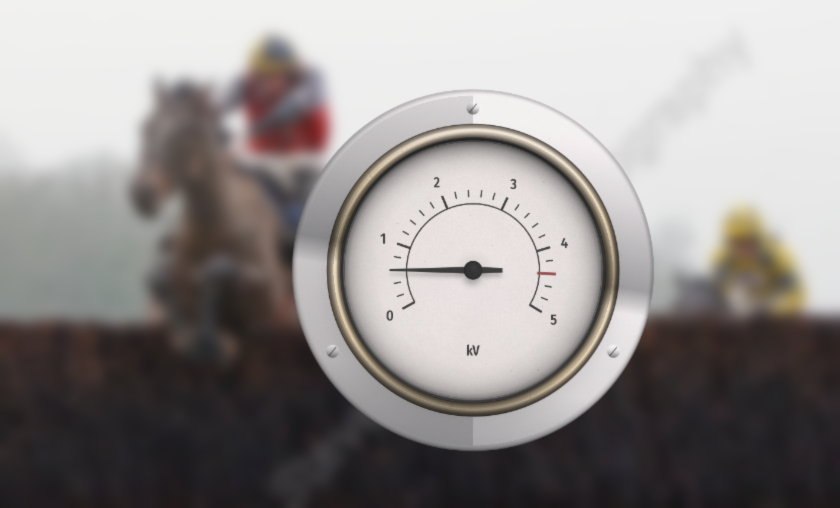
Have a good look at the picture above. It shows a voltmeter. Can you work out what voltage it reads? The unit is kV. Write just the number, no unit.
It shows 0.6
